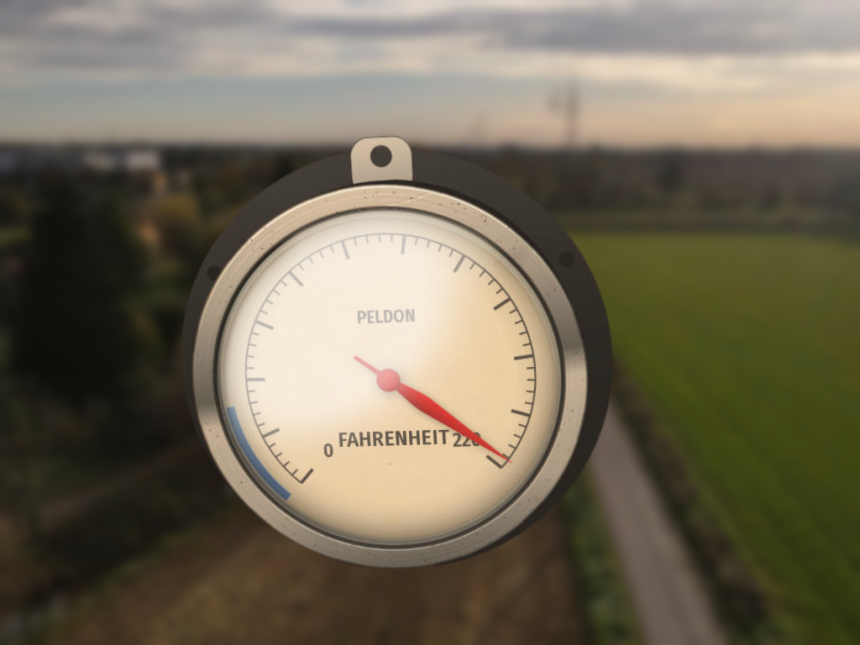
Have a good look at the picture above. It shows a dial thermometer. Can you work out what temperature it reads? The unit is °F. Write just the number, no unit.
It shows 216
